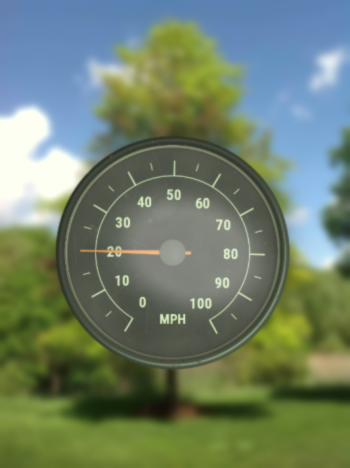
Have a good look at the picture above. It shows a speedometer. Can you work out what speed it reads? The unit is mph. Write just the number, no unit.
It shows 20
